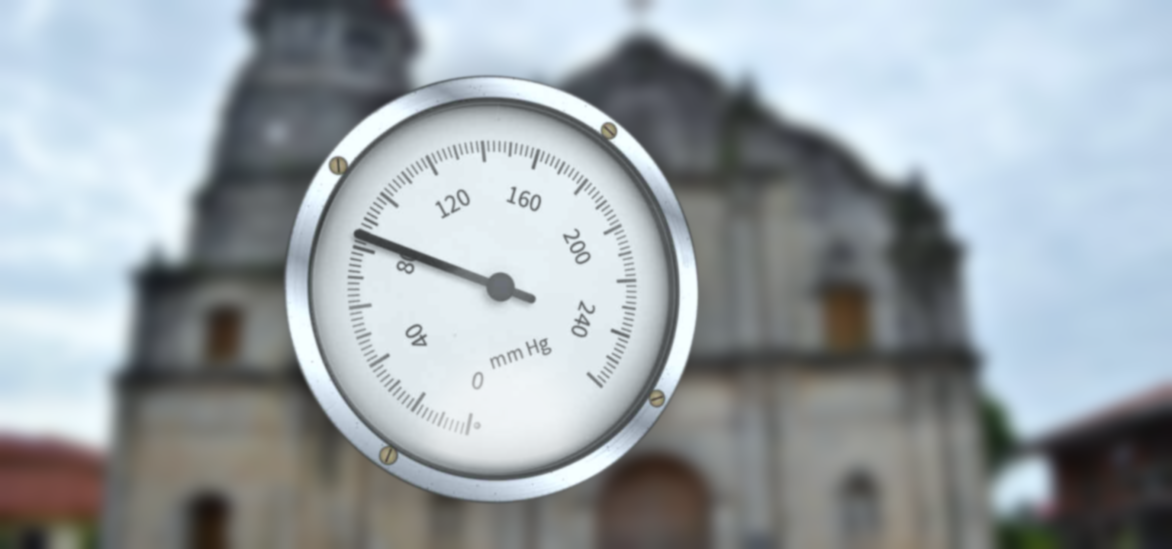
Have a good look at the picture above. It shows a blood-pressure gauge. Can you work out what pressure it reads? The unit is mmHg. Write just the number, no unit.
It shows 84
